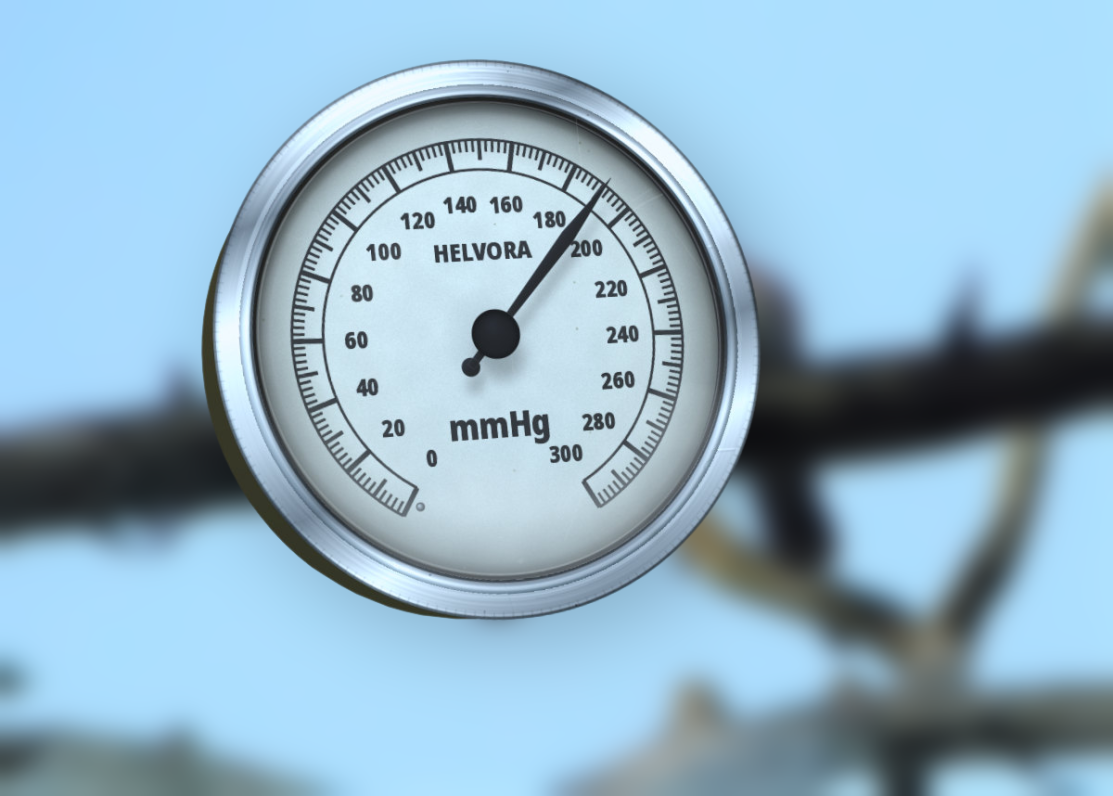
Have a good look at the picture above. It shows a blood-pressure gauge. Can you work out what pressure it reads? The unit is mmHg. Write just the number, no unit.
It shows 190
